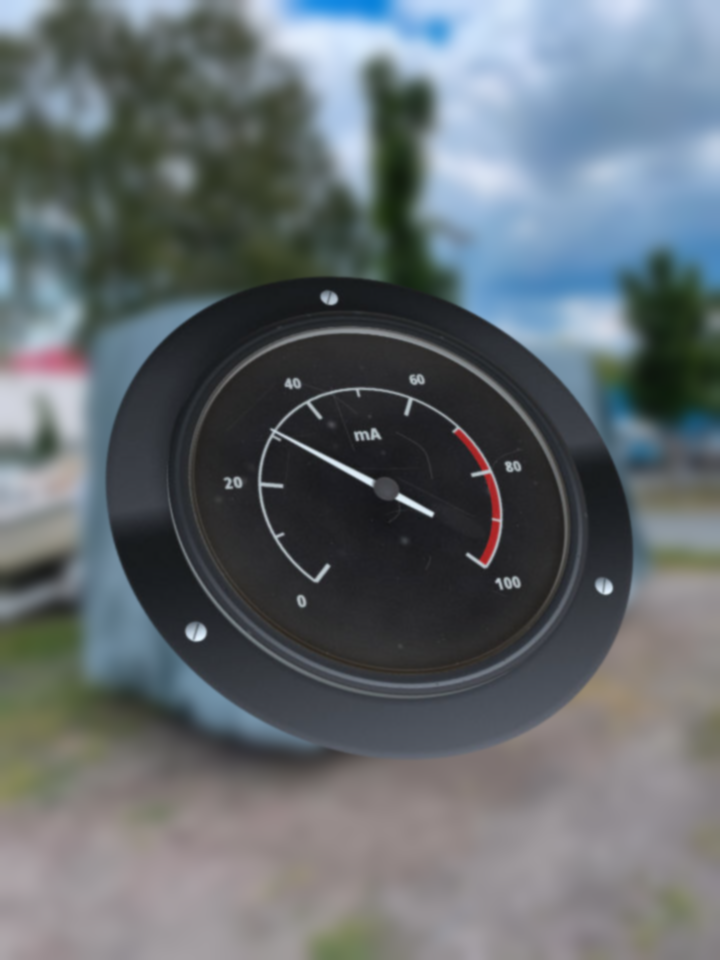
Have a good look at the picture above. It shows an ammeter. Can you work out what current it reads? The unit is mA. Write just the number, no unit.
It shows 30
